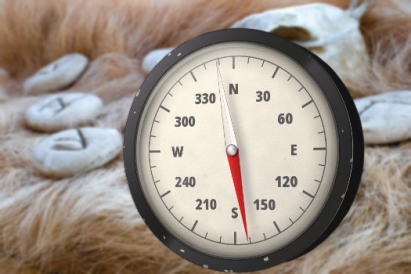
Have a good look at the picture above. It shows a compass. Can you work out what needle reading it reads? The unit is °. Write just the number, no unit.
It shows 170
